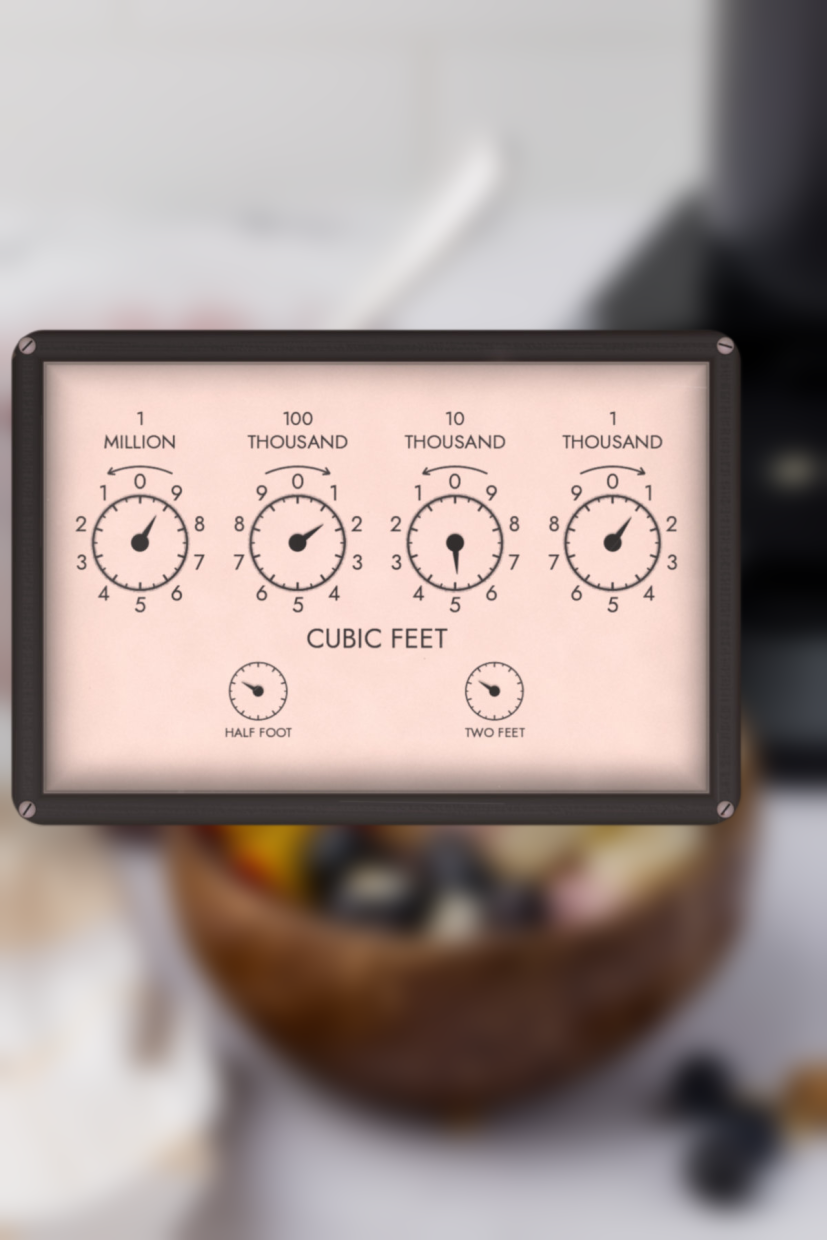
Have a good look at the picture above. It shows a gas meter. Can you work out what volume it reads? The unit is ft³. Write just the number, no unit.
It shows 915100
